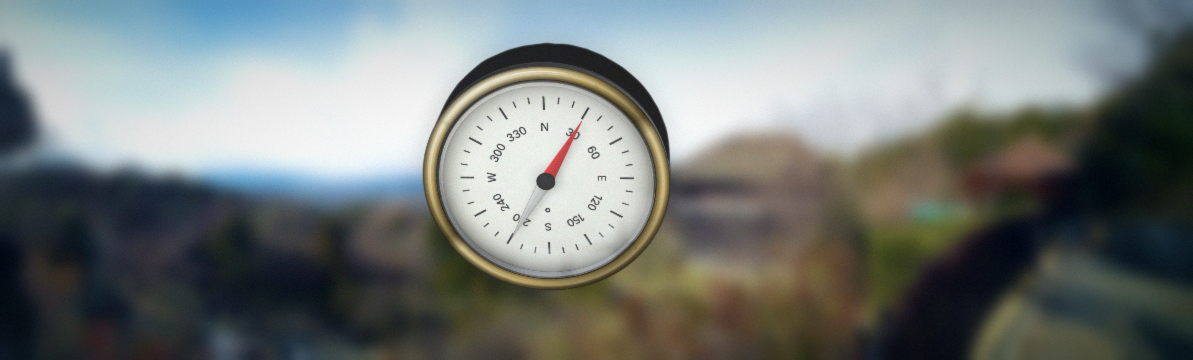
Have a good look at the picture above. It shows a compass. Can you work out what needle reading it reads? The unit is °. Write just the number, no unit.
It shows 30
